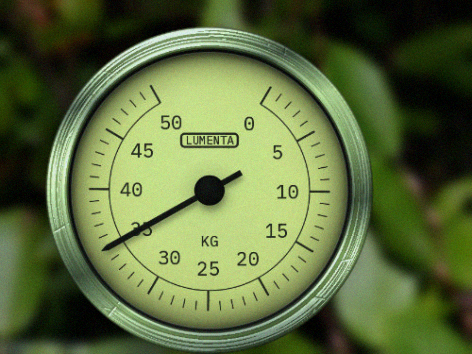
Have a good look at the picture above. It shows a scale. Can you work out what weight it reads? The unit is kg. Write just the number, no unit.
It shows 35
